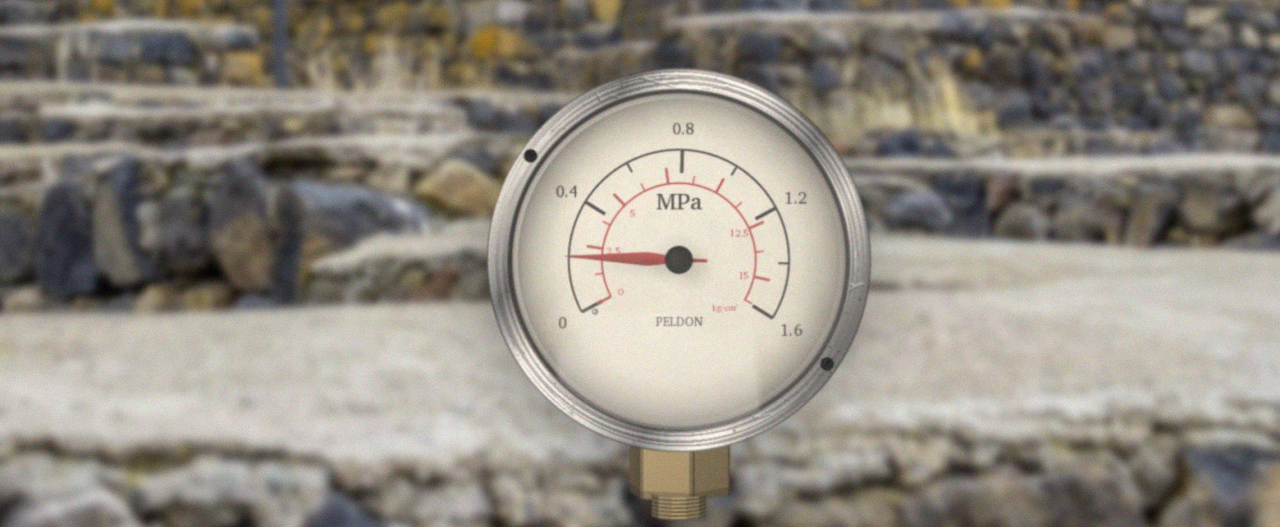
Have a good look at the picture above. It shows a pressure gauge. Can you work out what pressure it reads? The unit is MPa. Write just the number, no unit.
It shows 0.2
